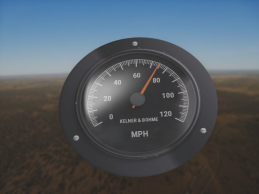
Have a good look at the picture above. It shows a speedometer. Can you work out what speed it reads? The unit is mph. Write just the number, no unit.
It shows 75
